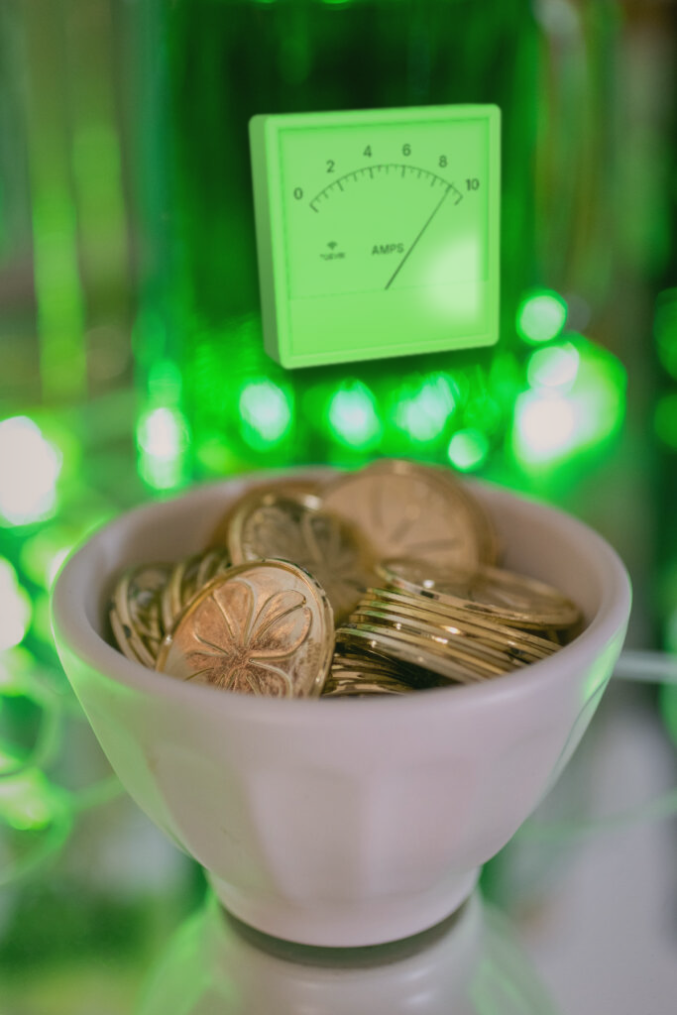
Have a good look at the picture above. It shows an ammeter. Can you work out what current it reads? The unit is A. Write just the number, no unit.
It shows 9
